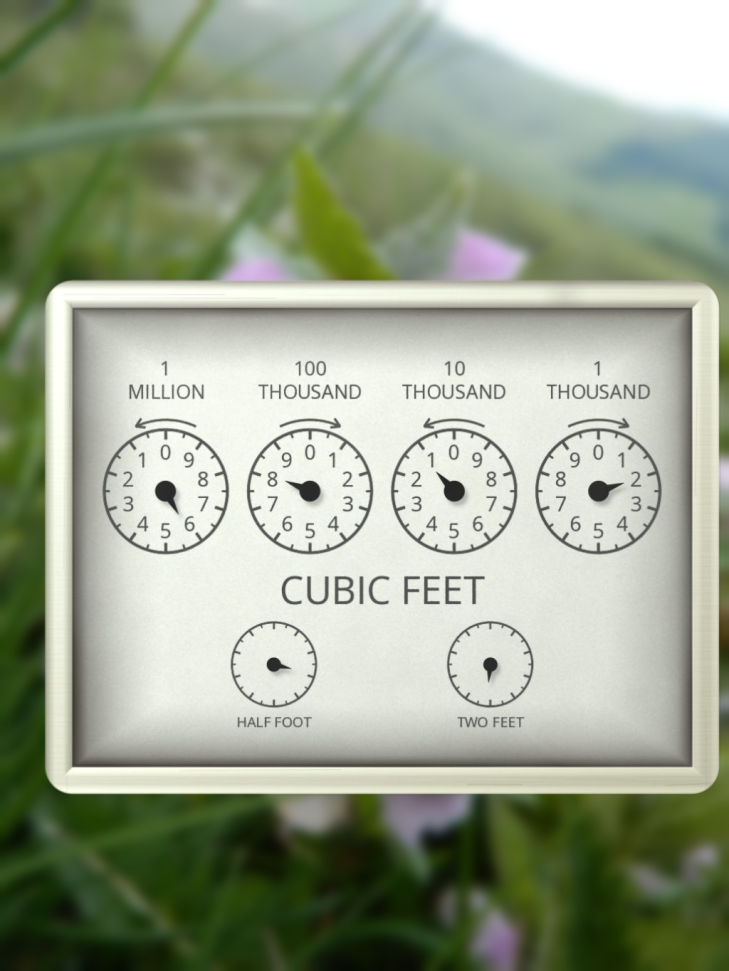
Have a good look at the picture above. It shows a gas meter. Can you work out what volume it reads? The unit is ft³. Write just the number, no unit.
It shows 581200
